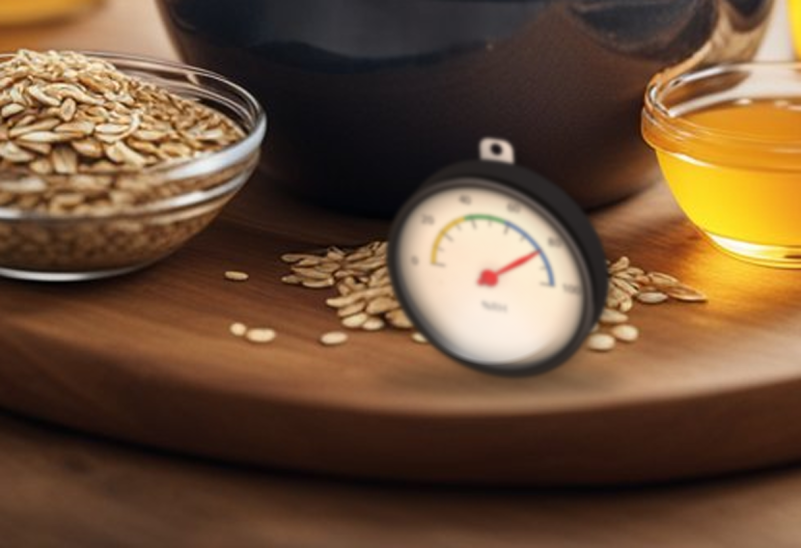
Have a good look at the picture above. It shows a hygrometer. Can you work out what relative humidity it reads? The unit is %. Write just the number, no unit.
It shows 80
